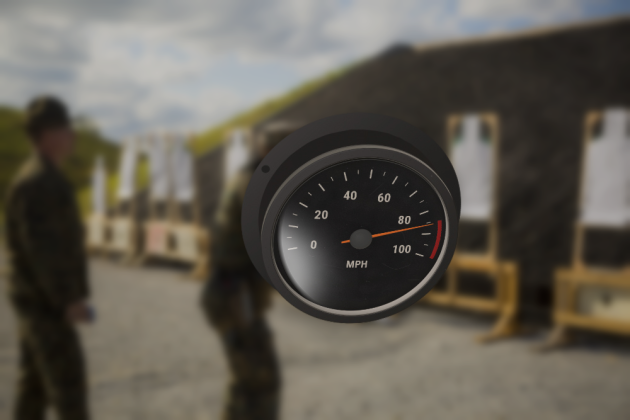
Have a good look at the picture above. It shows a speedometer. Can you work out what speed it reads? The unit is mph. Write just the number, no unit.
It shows 85
